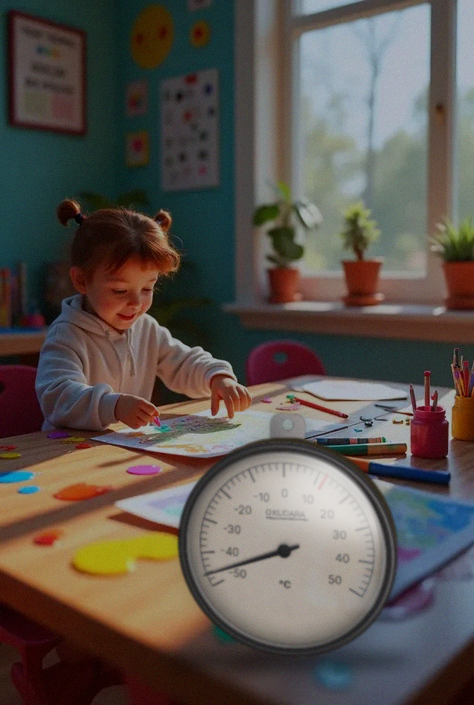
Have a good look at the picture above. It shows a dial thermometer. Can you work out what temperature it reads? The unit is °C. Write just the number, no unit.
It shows -46
